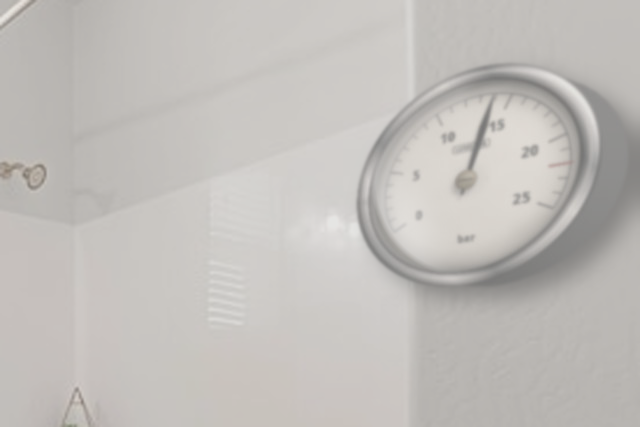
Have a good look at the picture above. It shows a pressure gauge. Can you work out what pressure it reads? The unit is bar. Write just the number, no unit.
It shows 14
